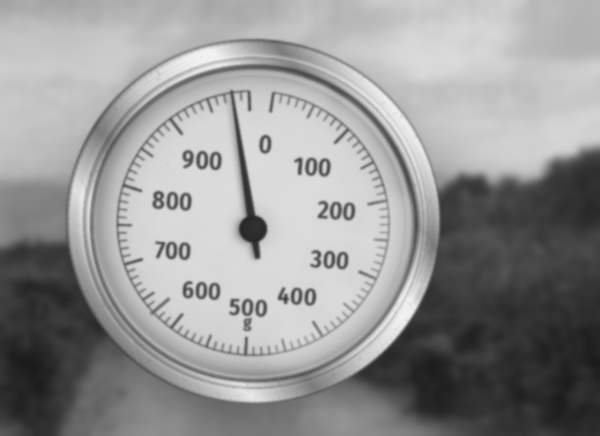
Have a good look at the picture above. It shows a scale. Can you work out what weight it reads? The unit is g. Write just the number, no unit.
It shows 980
